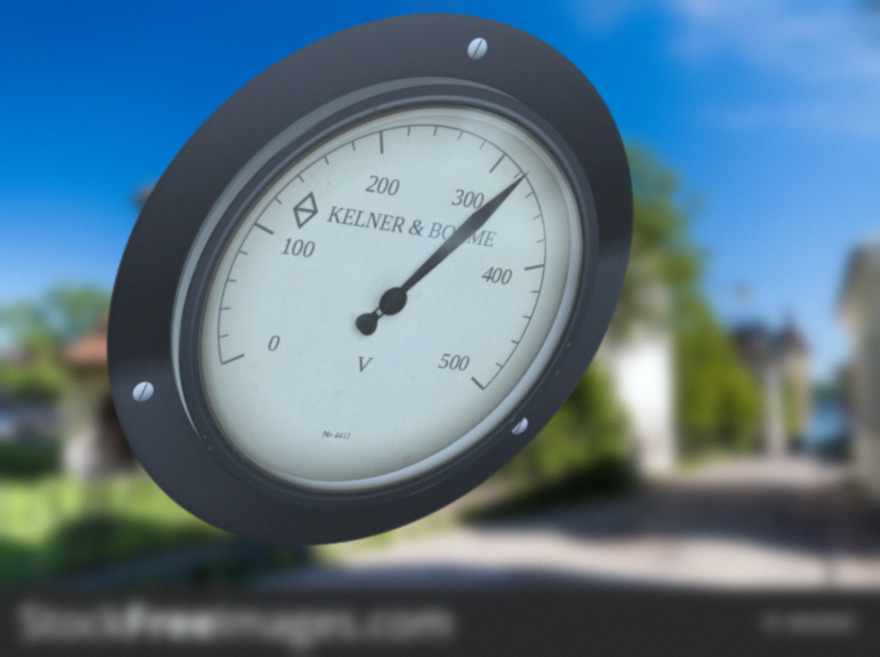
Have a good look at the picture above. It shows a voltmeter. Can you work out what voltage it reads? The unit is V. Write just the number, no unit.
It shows 320
